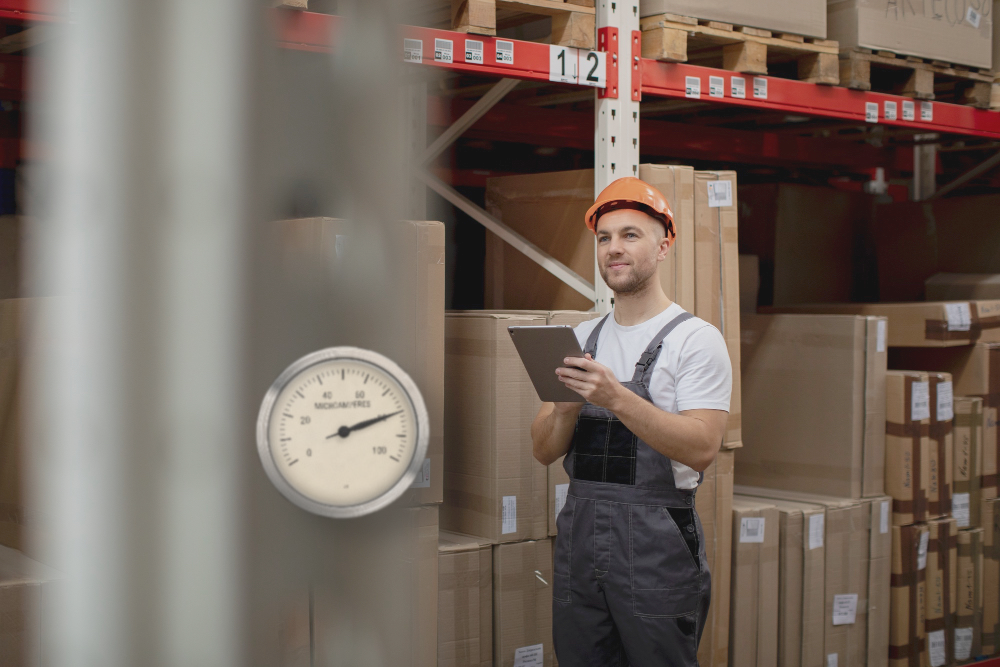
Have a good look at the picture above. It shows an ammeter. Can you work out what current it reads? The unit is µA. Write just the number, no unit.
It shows 80
